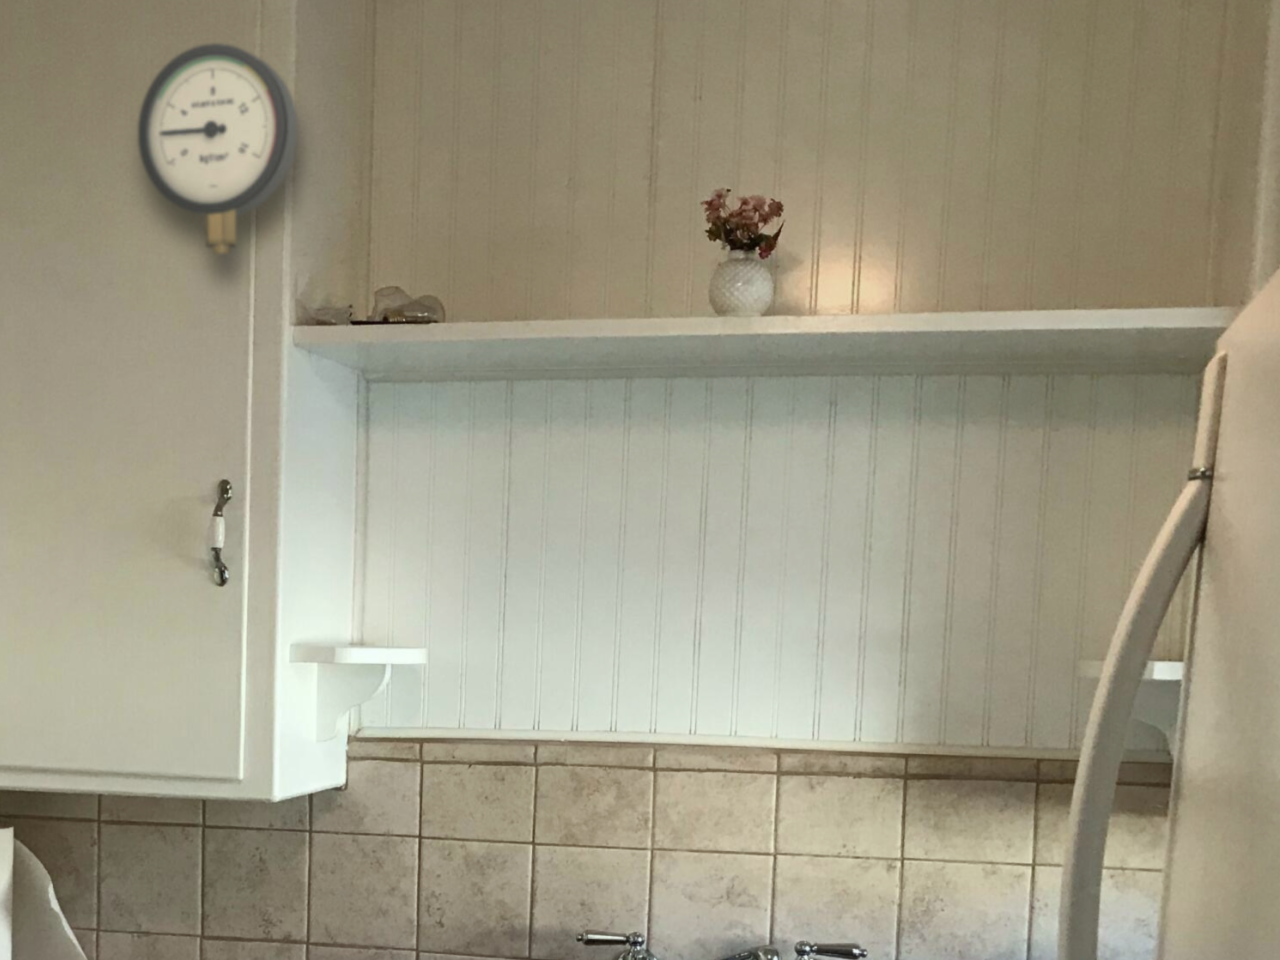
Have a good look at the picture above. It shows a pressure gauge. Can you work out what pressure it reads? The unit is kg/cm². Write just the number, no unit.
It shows 2
